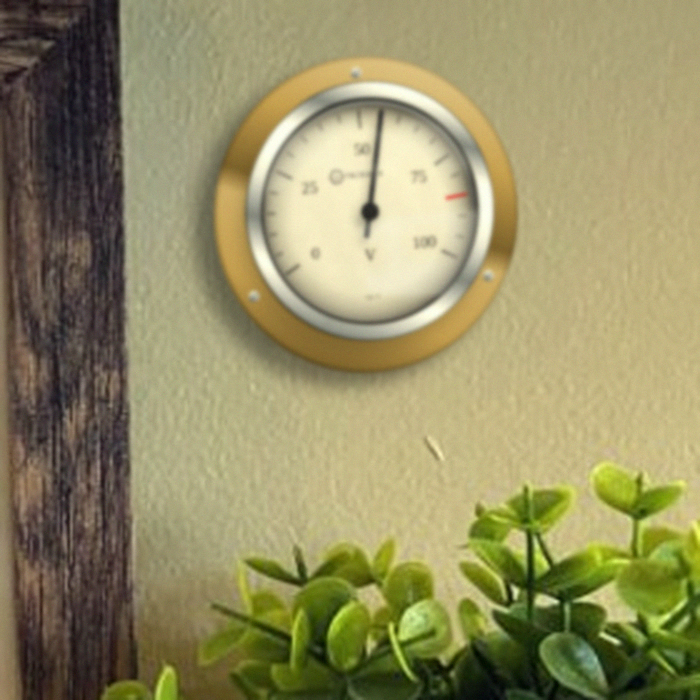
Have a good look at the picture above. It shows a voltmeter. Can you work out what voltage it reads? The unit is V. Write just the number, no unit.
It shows 55
